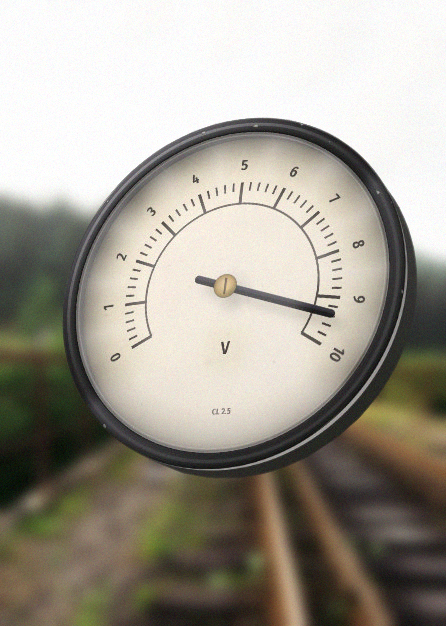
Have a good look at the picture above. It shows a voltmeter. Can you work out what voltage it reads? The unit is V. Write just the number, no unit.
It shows 9.4
